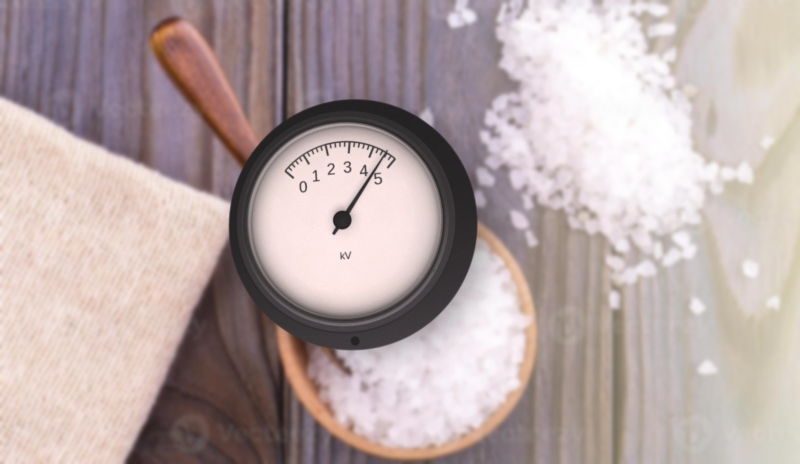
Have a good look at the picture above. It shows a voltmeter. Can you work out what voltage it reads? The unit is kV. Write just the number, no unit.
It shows 4.6
